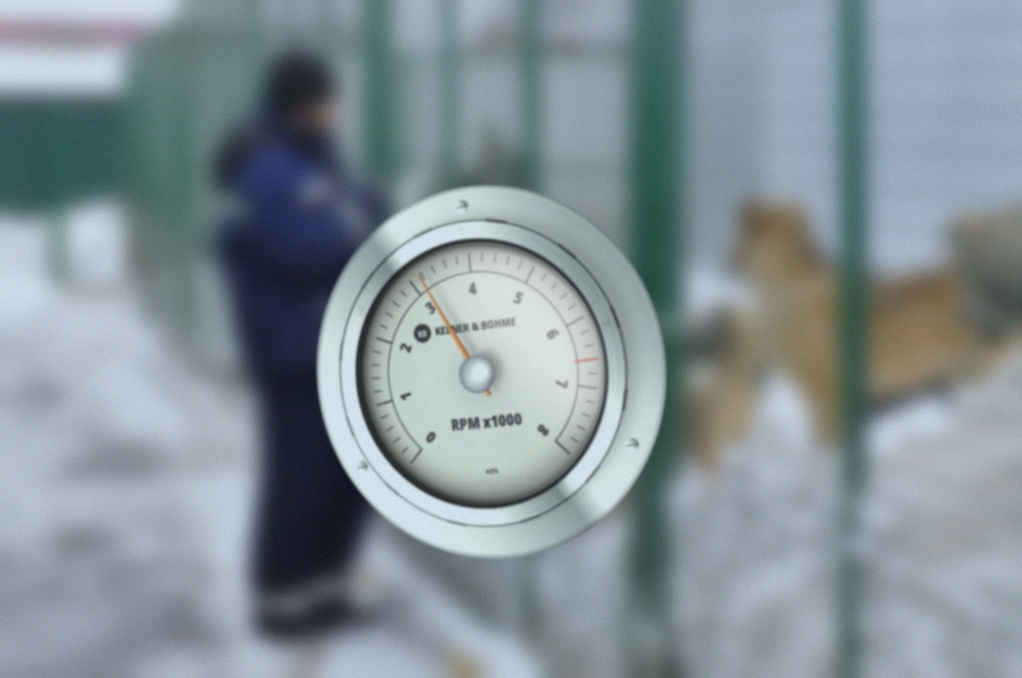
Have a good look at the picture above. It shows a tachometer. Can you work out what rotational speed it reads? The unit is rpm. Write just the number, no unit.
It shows 3200
